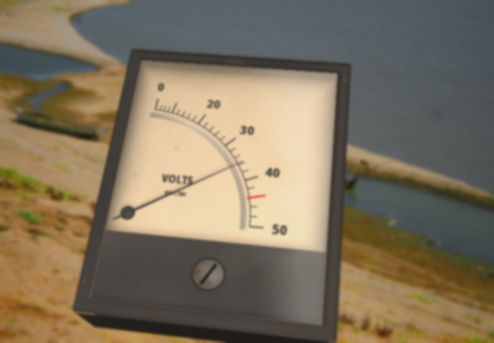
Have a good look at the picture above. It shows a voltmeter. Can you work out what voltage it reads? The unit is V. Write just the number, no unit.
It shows 36
